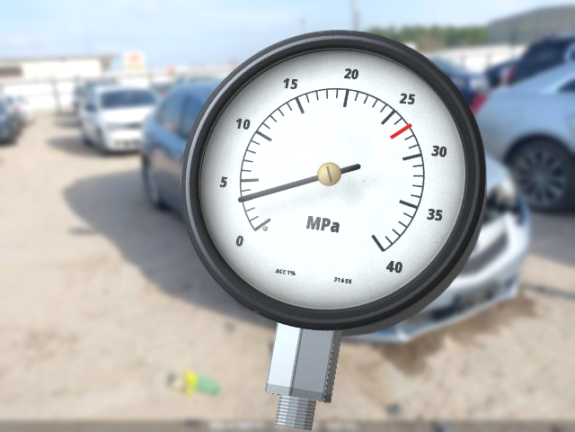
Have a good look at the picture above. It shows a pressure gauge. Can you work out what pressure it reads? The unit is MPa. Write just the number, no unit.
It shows 3
